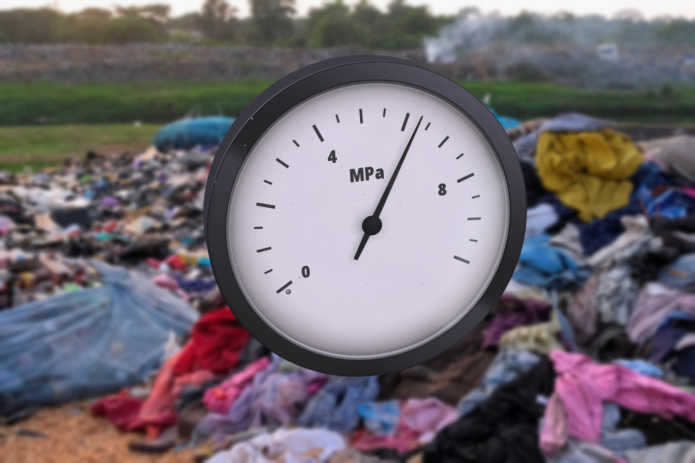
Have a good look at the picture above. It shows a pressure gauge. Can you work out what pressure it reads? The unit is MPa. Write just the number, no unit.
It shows 6.25
